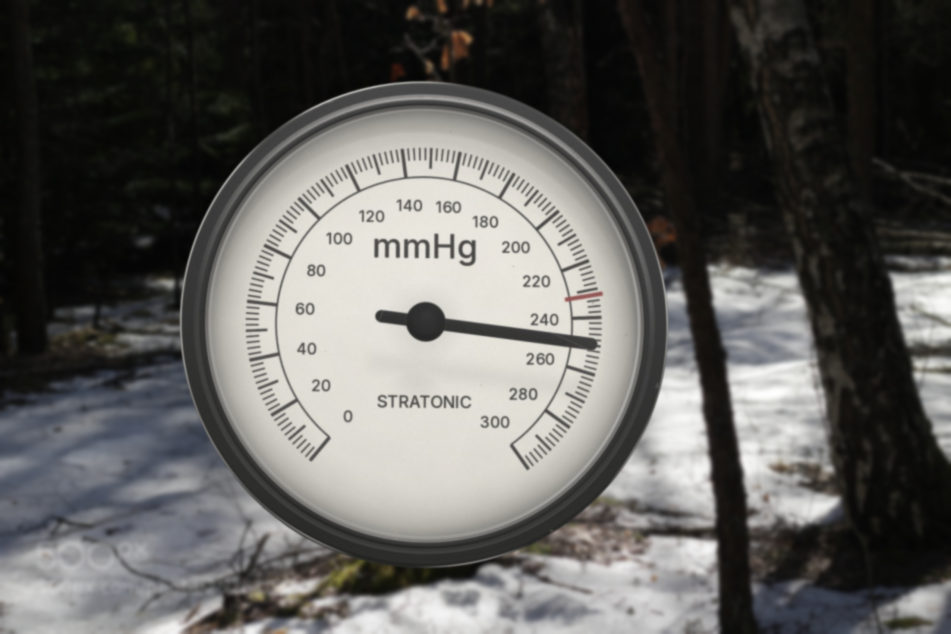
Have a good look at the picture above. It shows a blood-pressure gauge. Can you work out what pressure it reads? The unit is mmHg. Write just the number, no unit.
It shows 250
